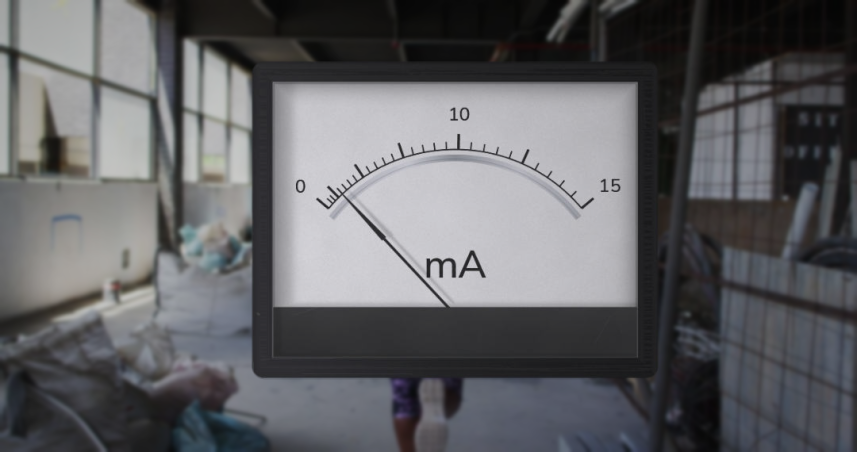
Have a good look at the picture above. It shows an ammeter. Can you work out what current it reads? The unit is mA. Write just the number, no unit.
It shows 3
